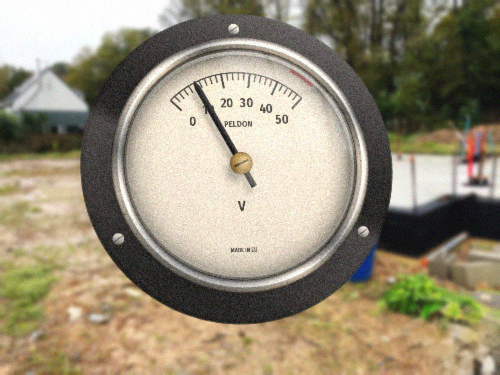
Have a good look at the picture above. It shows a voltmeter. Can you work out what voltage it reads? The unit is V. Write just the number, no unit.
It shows 10
